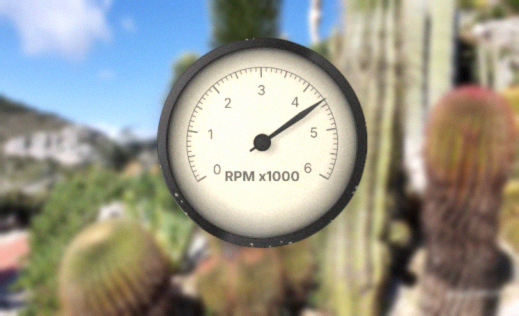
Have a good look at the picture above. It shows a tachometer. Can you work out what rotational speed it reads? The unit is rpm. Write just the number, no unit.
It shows 4400
